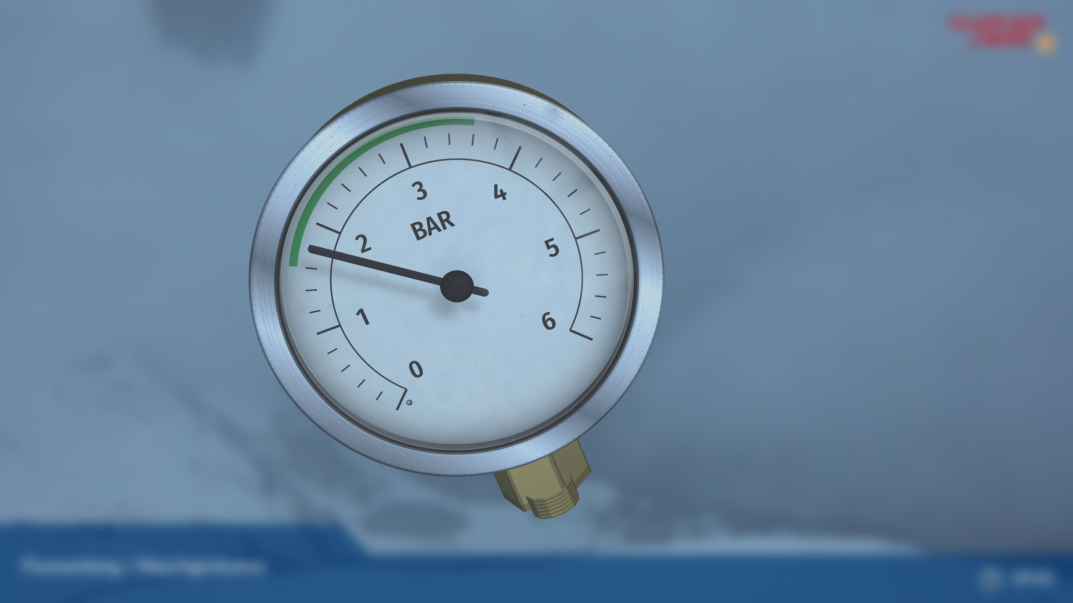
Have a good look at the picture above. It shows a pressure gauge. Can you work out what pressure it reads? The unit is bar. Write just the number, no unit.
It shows 1.8
